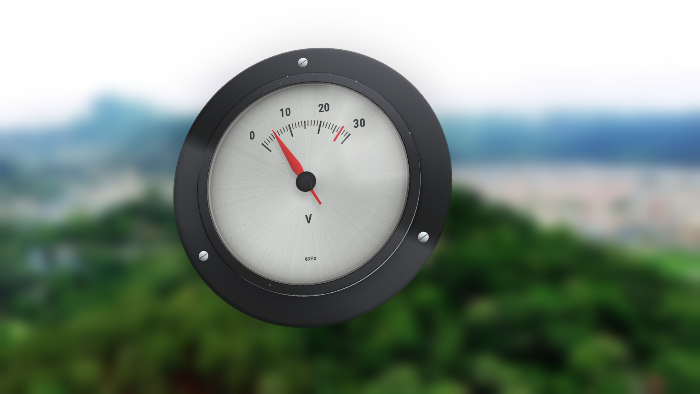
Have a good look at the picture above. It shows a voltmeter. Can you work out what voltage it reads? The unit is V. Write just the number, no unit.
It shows 5
